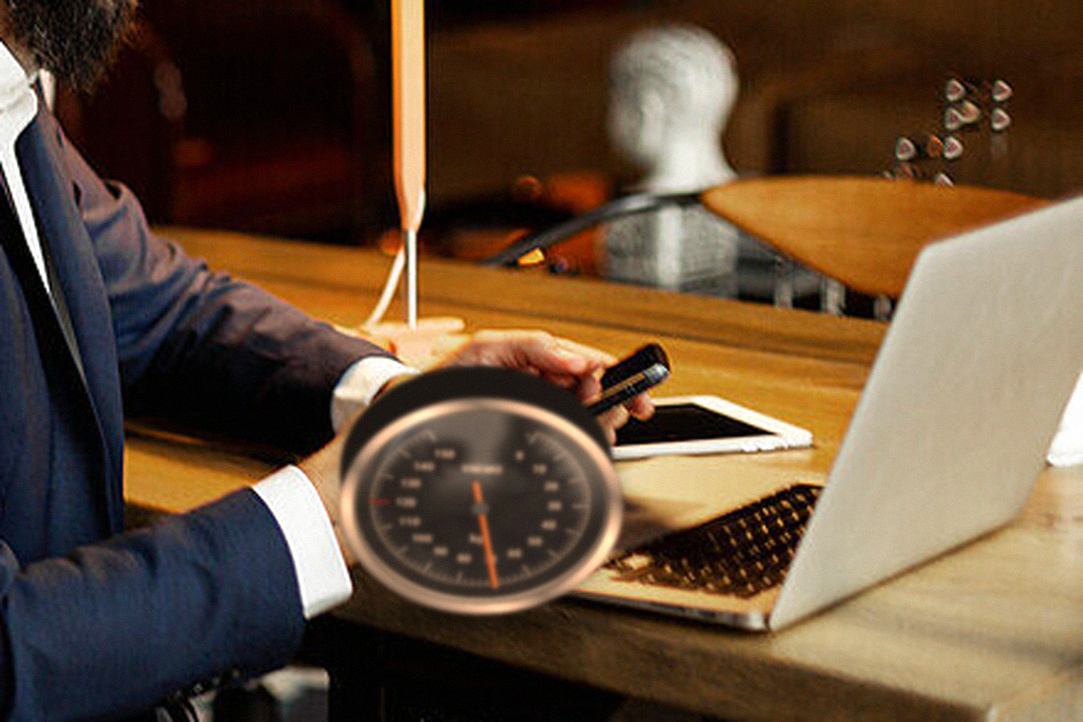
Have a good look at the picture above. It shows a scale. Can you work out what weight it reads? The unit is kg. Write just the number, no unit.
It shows 70
